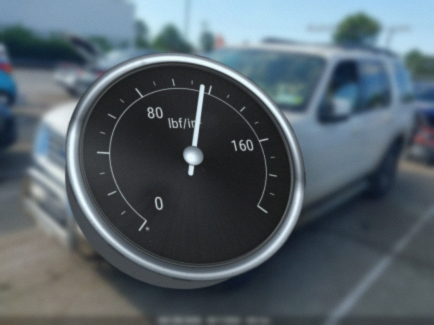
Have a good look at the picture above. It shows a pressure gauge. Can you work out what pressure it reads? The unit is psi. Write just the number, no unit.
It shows 115
